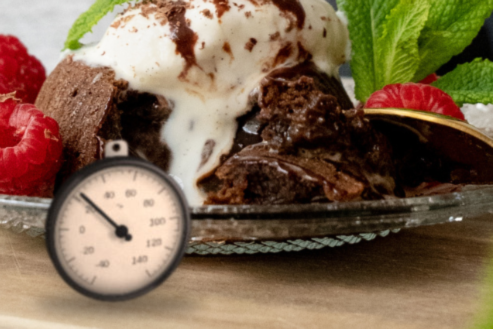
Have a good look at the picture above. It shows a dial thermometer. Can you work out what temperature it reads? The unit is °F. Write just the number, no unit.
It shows 24
